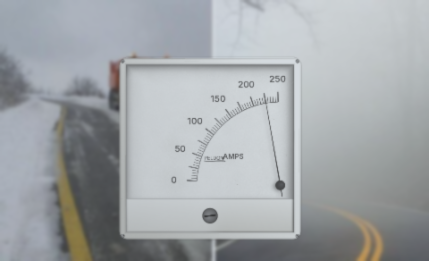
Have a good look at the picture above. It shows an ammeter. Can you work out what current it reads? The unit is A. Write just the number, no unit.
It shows 225
